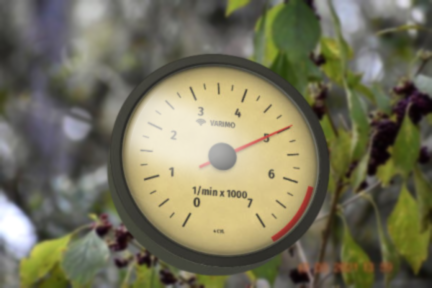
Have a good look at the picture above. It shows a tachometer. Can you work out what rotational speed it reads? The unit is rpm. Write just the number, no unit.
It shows 5000
